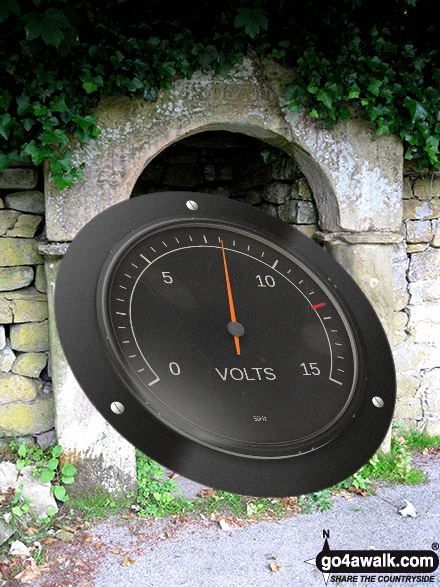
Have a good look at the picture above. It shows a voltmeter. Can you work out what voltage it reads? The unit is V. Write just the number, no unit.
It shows 8
